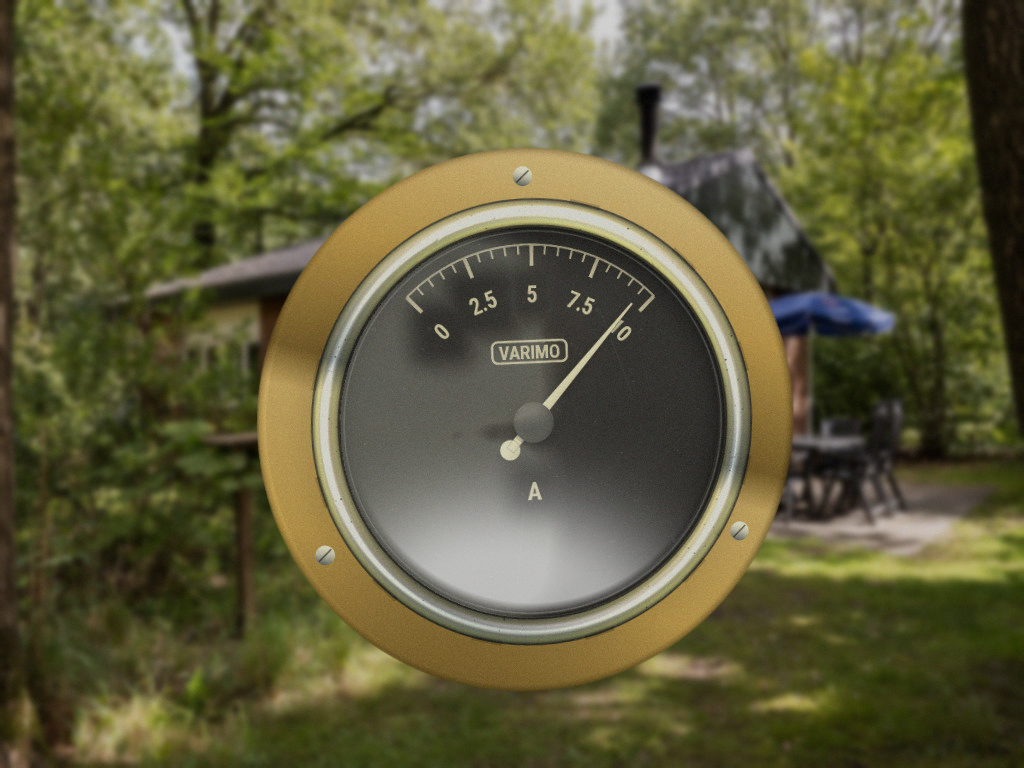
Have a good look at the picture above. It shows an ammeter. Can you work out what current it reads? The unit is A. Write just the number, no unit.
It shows 9.5
